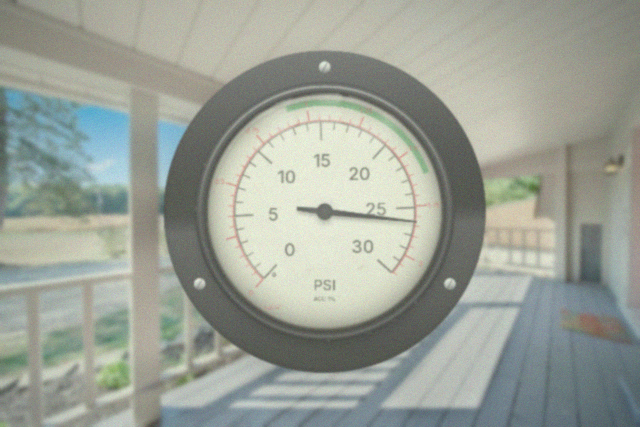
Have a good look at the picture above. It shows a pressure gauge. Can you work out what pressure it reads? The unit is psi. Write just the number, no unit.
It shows 26
